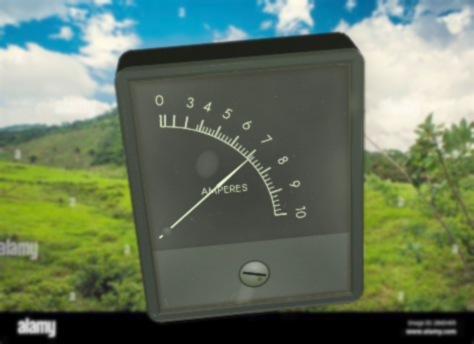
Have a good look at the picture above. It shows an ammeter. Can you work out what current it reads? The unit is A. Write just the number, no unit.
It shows 7
